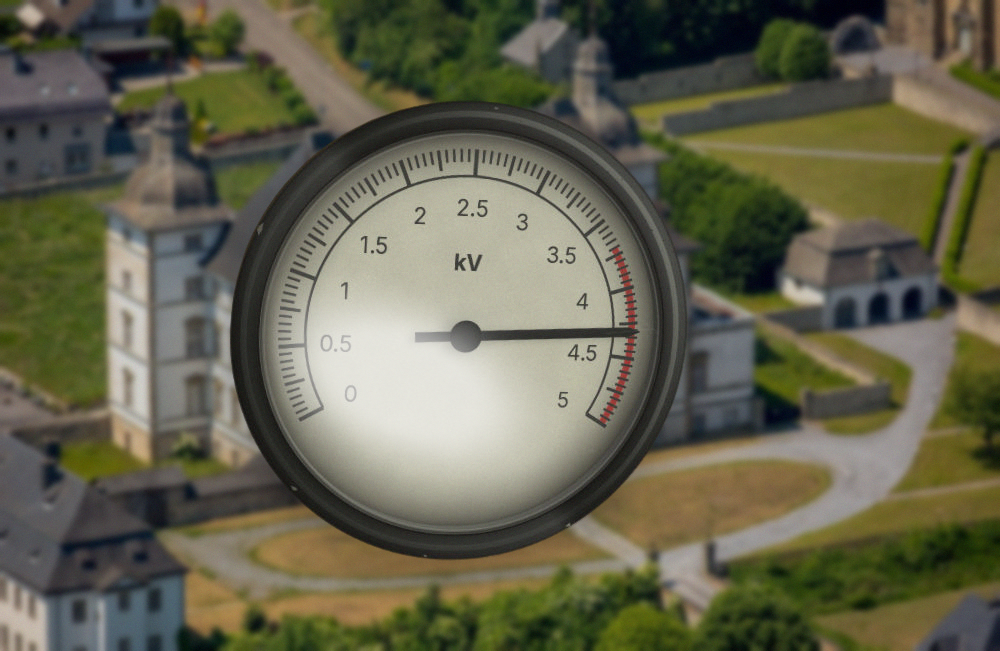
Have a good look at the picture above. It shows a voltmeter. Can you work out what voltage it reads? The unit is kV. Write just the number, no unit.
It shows 4.3
